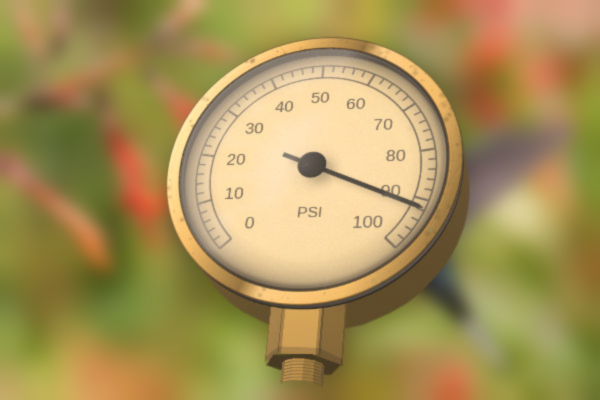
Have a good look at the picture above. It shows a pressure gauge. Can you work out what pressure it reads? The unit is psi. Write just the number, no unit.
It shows 92
